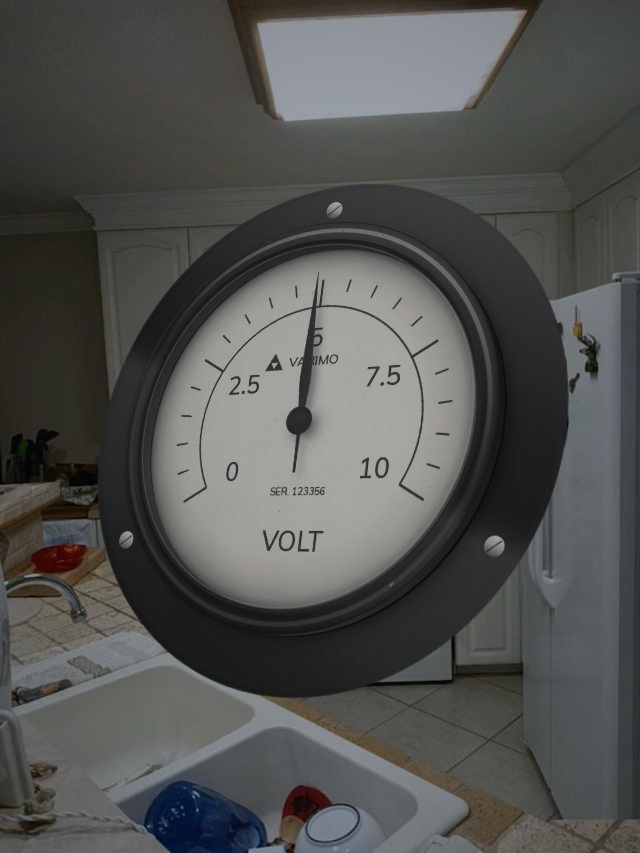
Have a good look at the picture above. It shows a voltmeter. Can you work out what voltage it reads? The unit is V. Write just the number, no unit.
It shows 5
